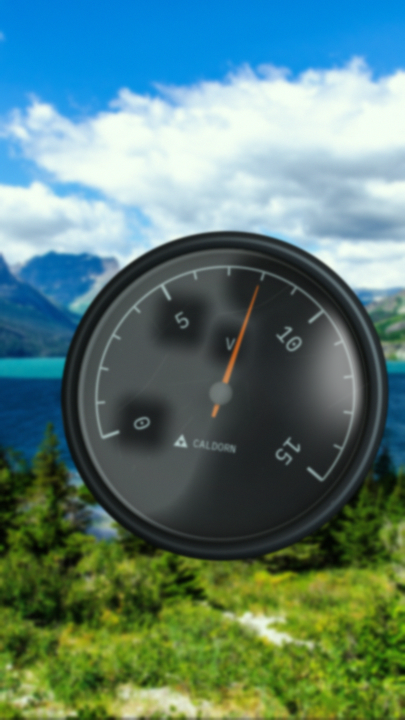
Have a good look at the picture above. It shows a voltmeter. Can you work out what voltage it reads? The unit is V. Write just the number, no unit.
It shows 8
